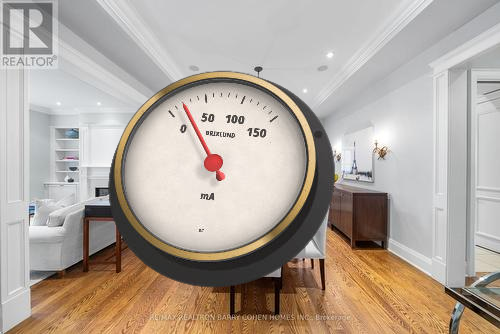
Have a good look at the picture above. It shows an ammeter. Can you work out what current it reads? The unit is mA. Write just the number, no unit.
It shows 20
